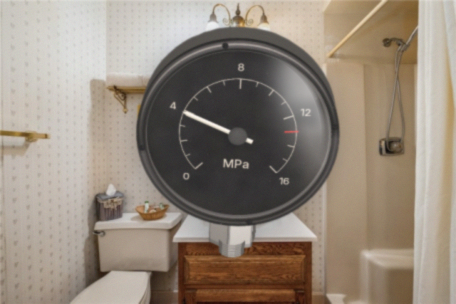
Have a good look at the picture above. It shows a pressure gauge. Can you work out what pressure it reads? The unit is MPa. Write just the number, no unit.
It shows 4
